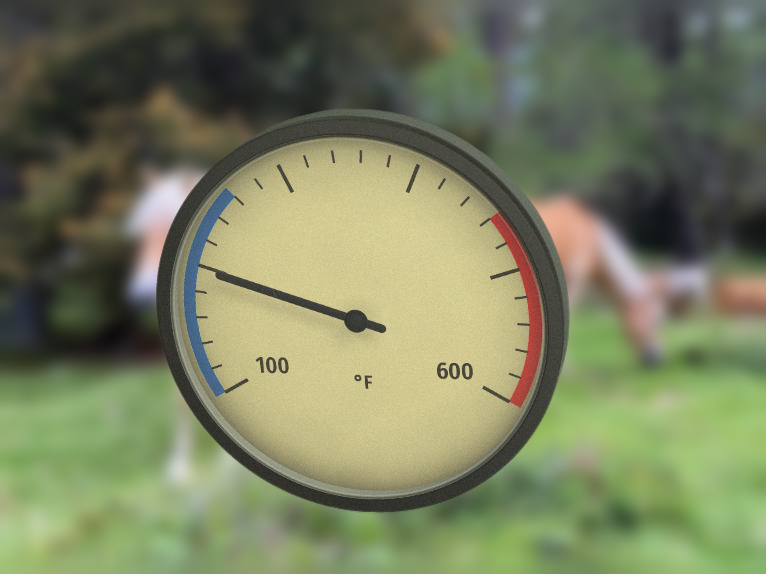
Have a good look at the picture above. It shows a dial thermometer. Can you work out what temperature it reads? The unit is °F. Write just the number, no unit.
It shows 200
